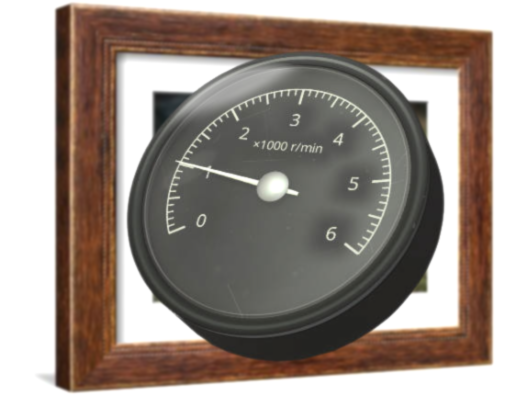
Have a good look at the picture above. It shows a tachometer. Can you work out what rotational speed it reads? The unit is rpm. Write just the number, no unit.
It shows 1000
